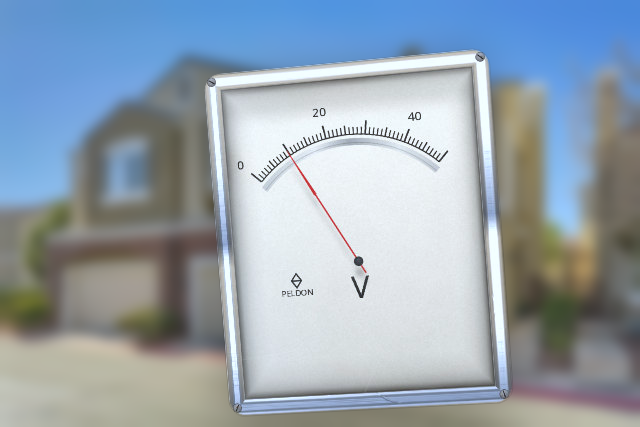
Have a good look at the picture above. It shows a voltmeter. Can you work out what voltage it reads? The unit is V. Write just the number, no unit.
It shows 10
